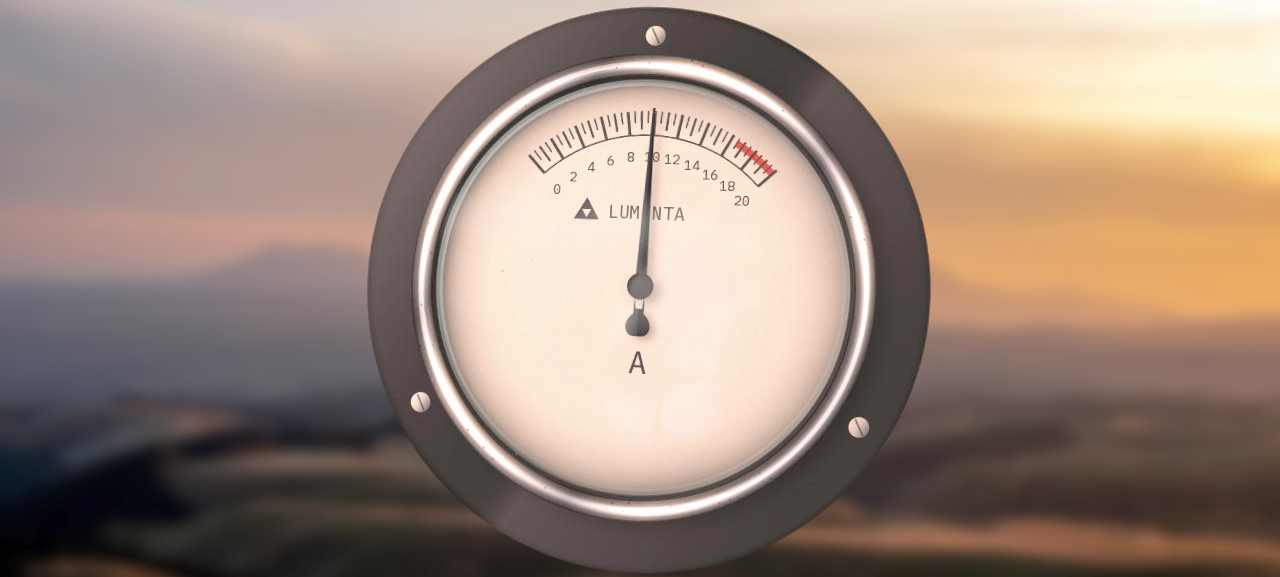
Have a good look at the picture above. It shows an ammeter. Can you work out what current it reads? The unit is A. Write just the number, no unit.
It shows 10
